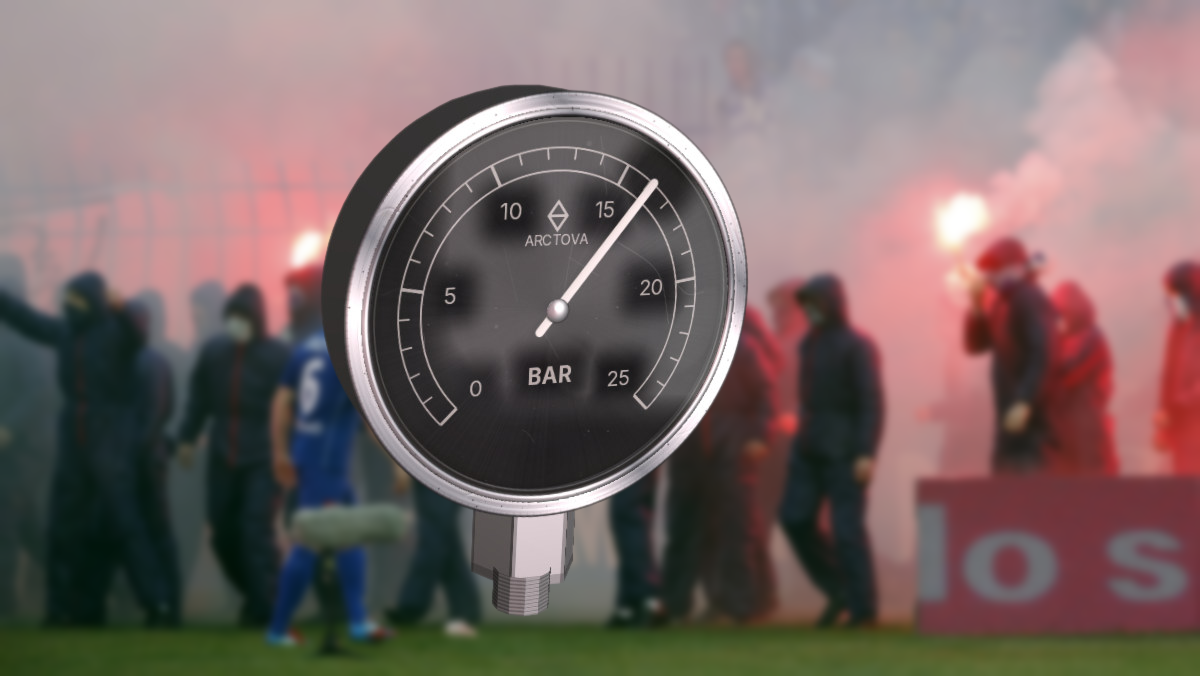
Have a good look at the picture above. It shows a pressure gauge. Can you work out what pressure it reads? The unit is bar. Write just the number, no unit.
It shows 16
